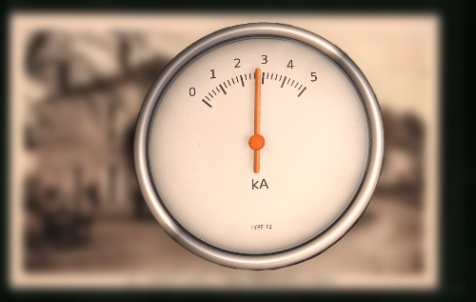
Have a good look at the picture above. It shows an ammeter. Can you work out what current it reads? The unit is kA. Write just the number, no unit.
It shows 2.8
